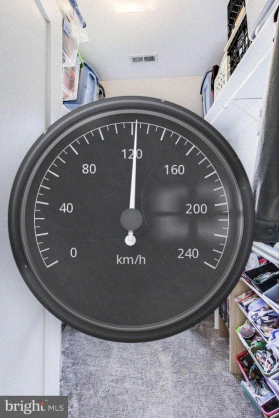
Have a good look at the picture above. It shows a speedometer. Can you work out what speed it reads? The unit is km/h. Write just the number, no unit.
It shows 122.5
